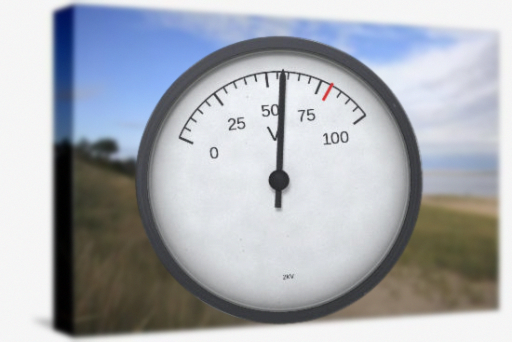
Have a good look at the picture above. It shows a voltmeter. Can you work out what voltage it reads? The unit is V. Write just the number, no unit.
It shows 57.5
